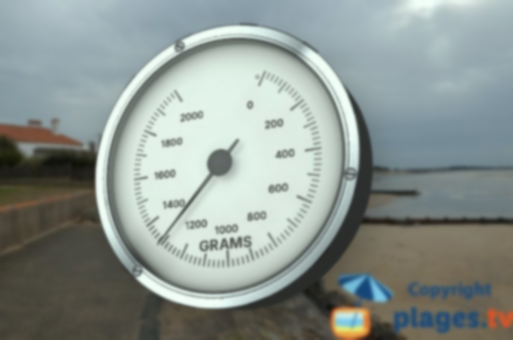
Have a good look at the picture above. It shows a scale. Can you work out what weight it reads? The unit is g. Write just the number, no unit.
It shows 1300
